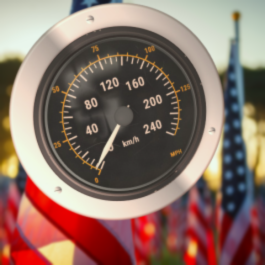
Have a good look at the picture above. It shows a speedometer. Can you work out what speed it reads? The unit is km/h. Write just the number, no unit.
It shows 5
